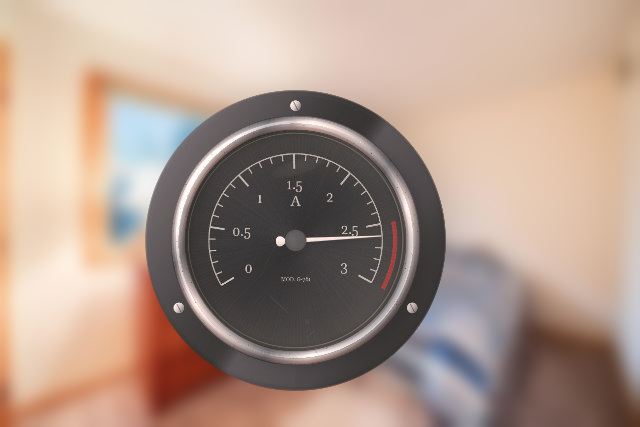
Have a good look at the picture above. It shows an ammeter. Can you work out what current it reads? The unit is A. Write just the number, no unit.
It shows 2.6
